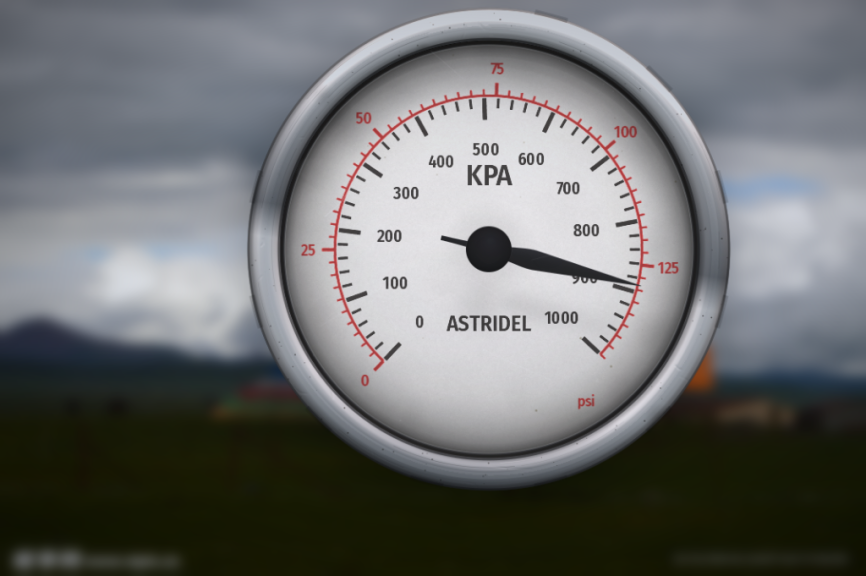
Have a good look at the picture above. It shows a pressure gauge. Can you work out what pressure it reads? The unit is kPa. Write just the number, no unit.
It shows 890
